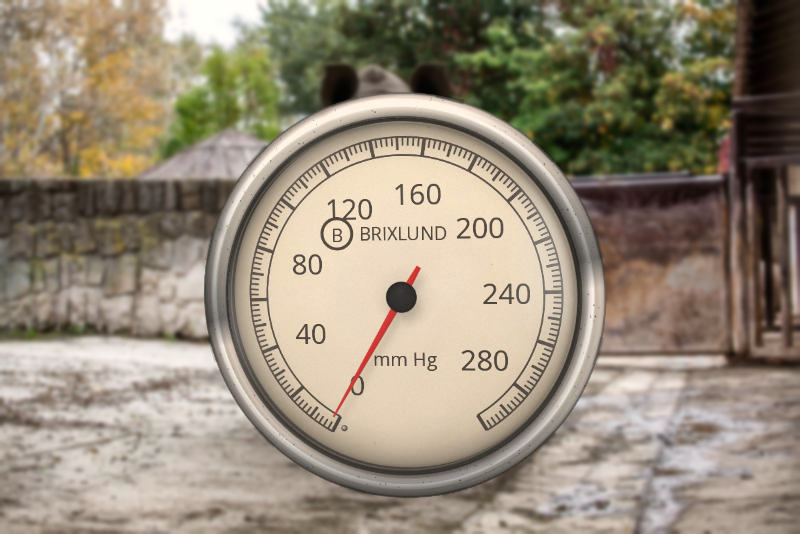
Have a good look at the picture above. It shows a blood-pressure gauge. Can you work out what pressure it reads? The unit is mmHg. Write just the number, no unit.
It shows 2
